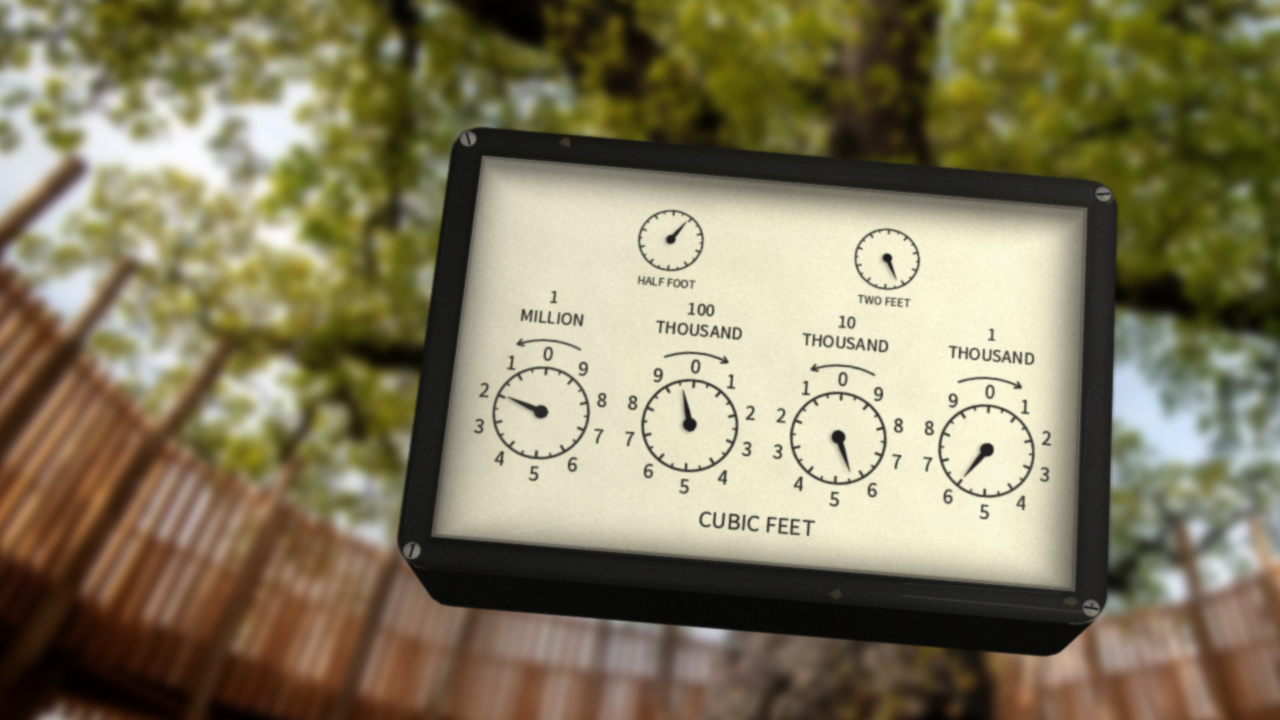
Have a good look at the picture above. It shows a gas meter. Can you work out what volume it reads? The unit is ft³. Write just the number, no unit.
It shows 195600
